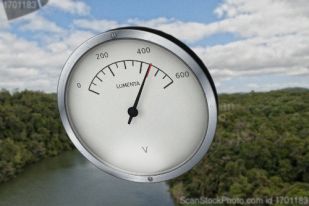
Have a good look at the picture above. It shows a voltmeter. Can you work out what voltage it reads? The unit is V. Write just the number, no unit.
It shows 450
